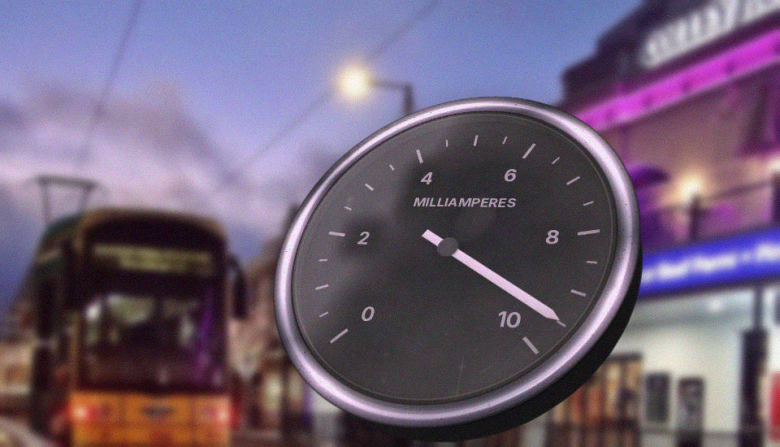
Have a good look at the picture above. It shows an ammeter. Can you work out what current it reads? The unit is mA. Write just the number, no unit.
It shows 9.5
